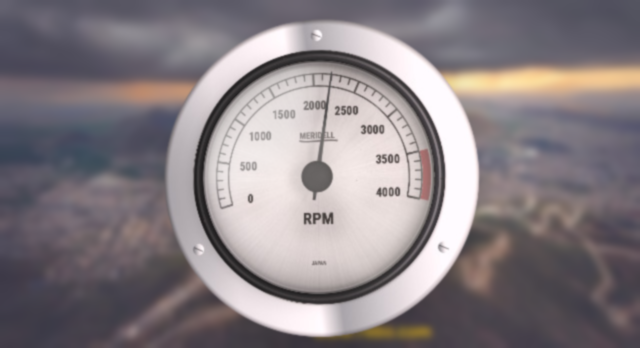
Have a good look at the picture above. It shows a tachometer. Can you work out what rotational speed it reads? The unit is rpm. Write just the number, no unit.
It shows 2200
